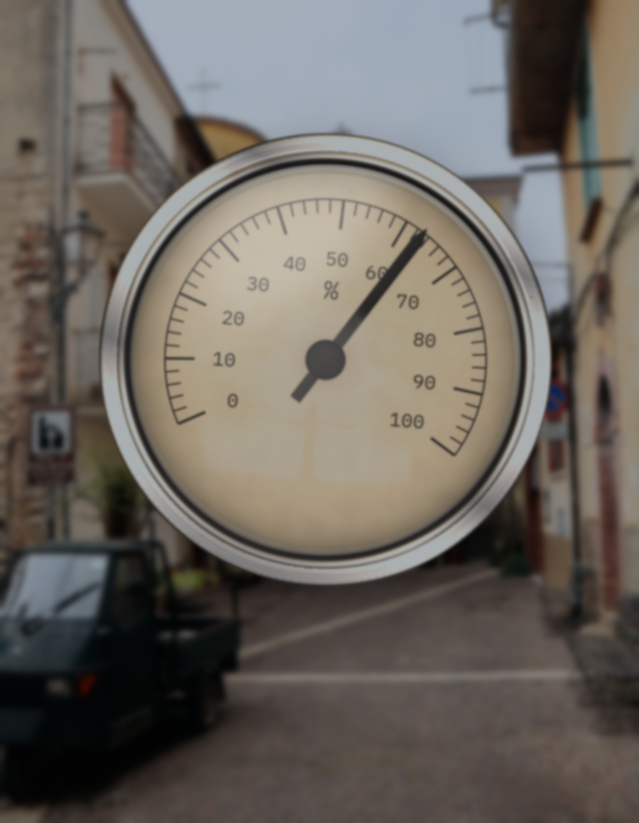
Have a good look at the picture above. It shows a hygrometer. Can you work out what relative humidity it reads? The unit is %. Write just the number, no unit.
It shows 63
